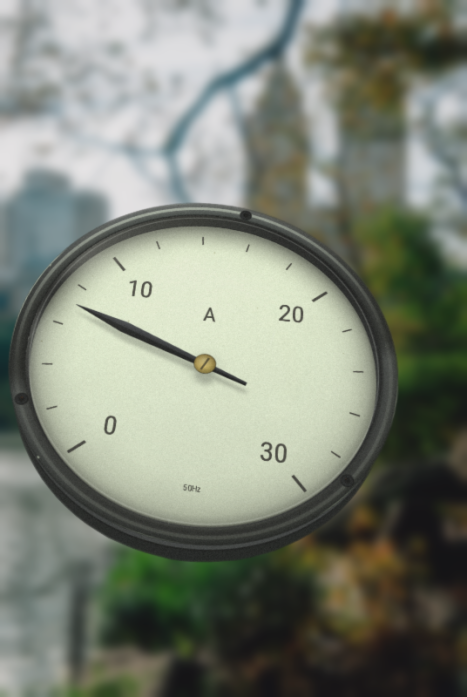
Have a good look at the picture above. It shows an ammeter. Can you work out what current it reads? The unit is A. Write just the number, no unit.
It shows 7
